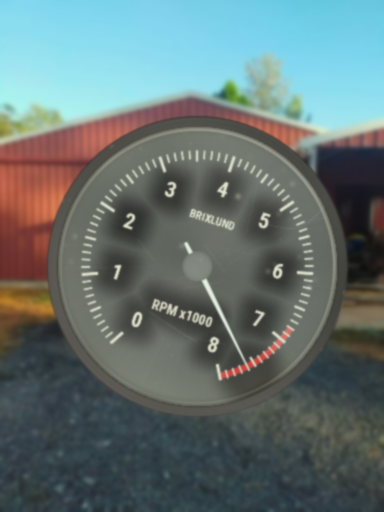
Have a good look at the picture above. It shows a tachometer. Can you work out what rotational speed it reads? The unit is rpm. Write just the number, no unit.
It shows 7600
